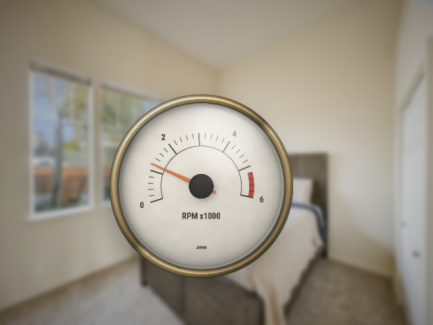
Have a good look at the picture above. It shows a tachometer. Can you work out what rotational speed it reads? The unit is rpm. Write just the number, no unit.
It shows 1200
